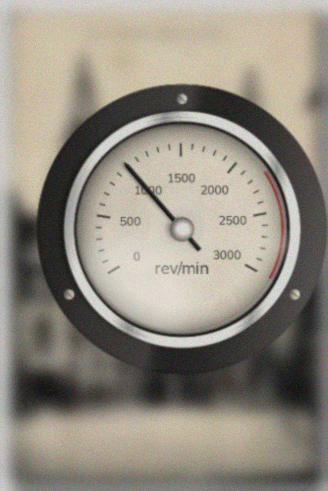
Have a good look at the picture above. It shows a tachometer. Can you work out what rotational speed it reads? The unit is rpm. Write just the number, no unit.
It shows 1000
